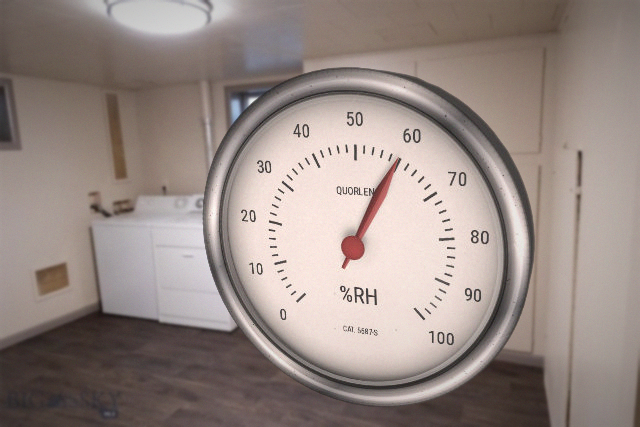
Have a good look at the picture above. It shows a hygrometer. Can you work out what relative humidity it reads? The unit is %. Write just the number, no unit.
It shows 60
